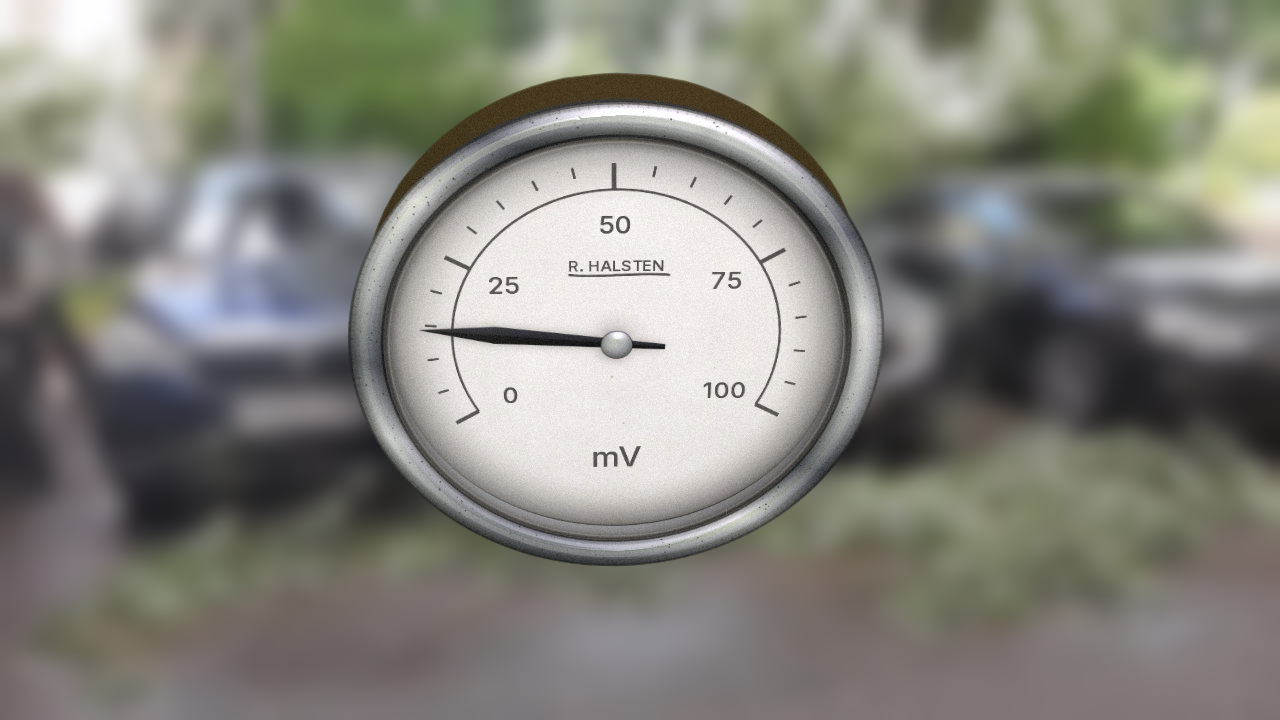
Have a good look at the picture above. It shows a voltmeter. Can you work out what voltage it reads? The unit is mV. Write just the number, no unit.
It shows 15
